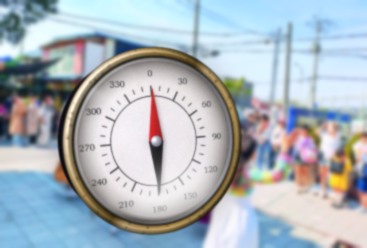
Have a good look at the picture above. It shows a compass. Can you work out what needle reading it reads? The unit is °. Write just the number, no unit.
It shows 0
